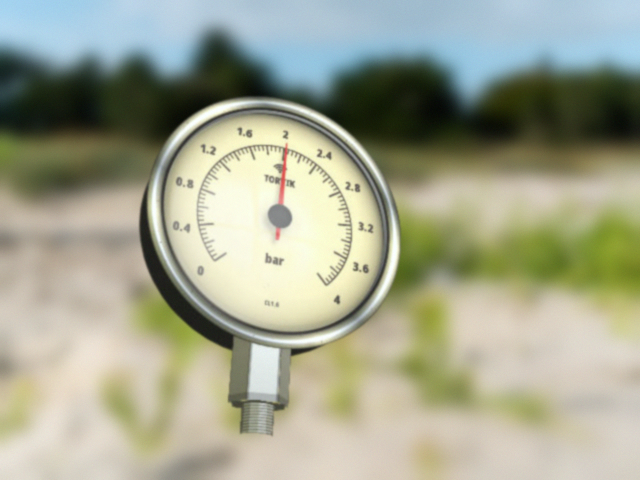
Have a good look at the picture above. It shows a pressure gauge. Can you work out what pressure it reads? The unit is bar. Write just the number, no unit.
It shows 2
